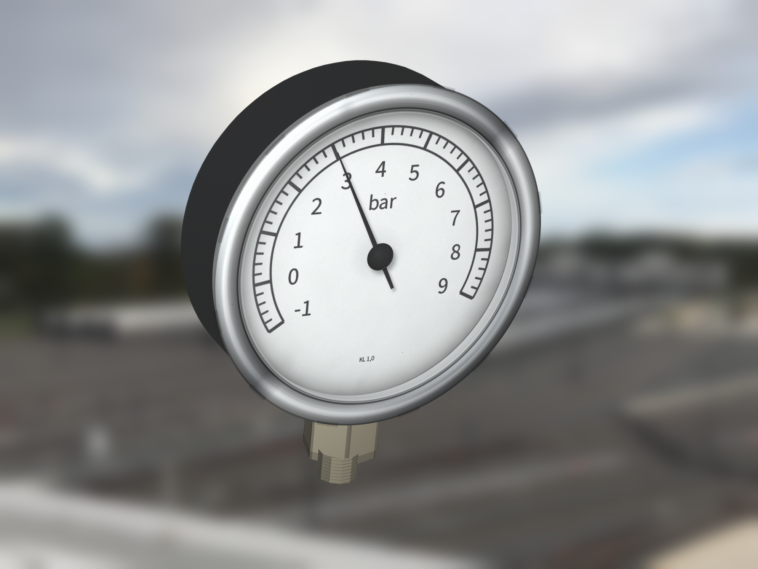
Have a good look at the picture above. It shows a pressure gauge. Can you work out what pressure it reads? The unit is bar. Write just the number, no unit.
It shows 3
